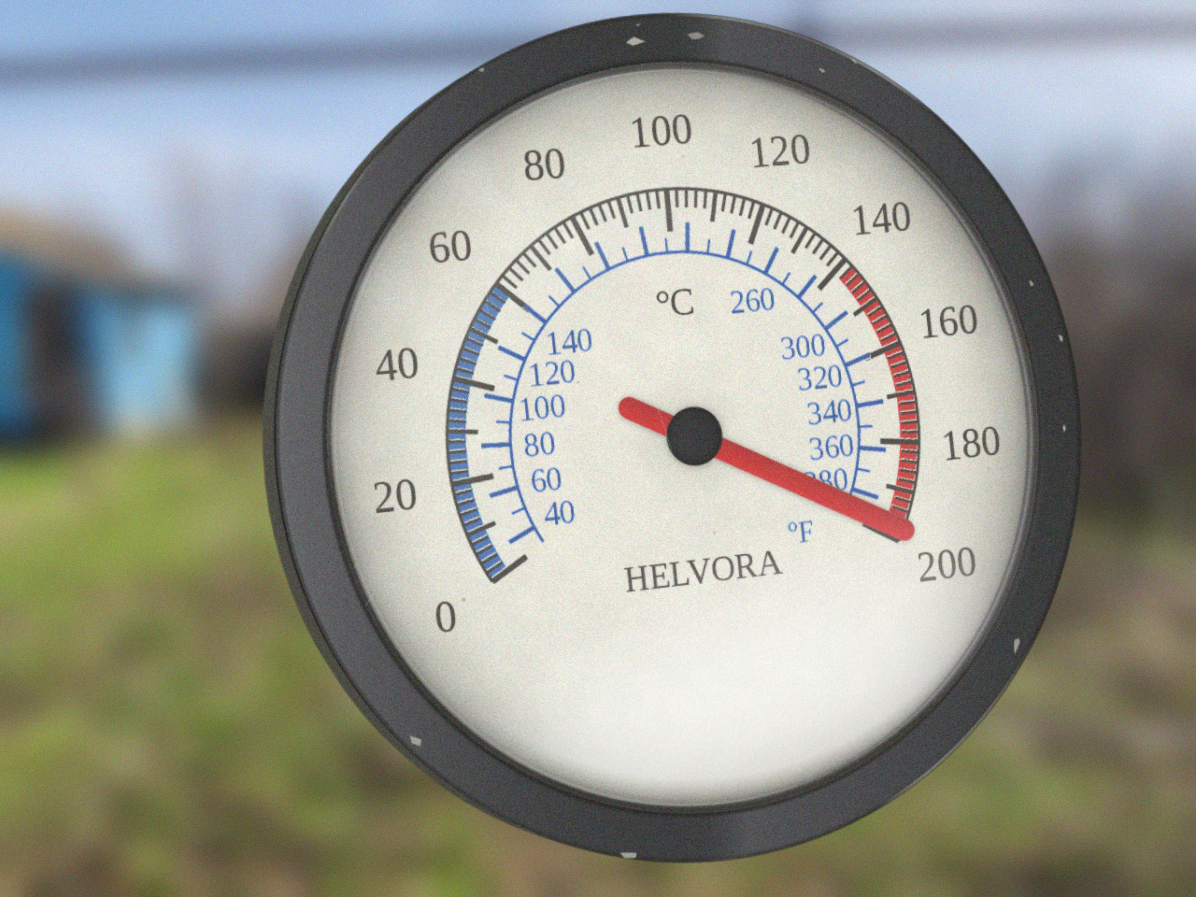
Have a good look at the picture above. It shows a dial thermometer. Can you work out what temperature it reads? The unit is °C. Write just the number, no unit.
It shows 198
